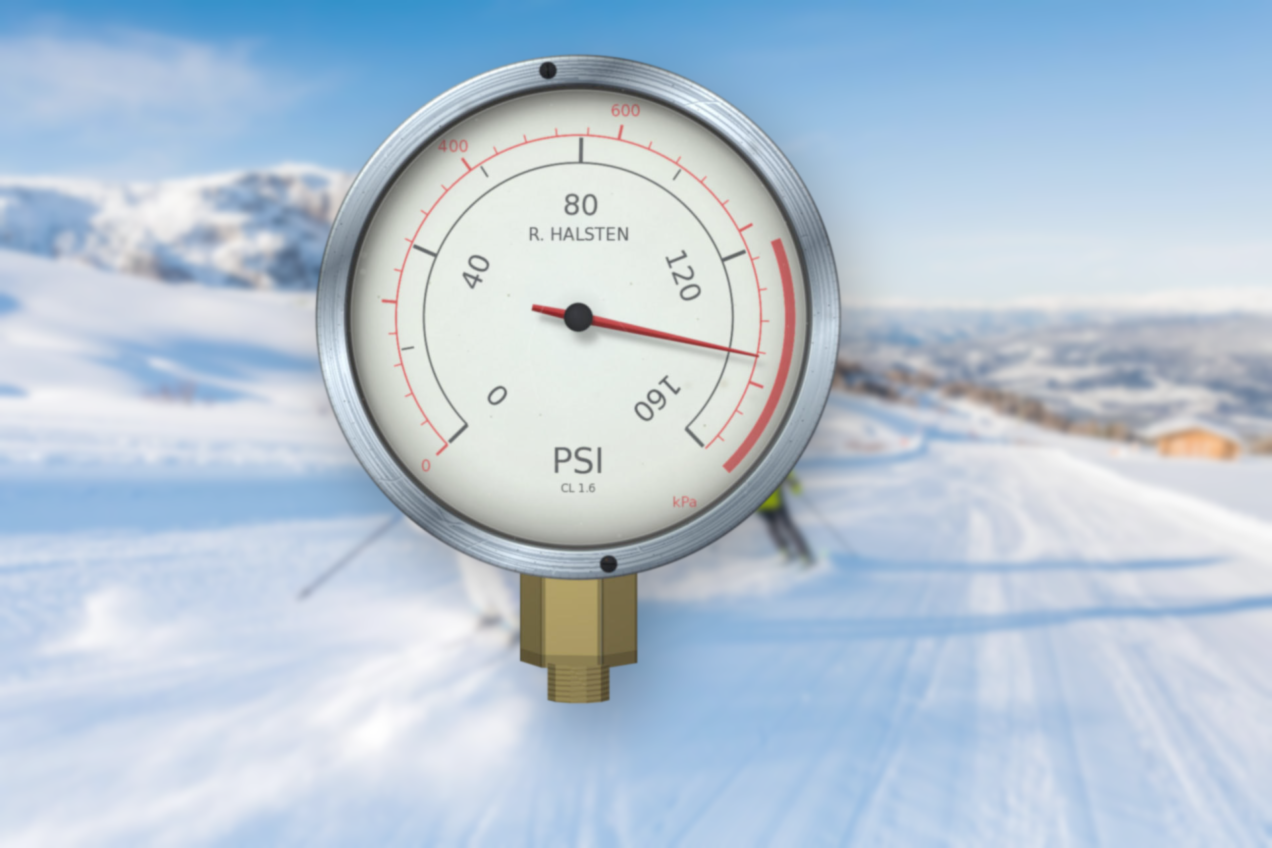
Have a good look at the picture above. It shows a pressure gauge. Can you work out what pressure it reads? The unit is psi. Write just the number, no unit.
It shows 140
